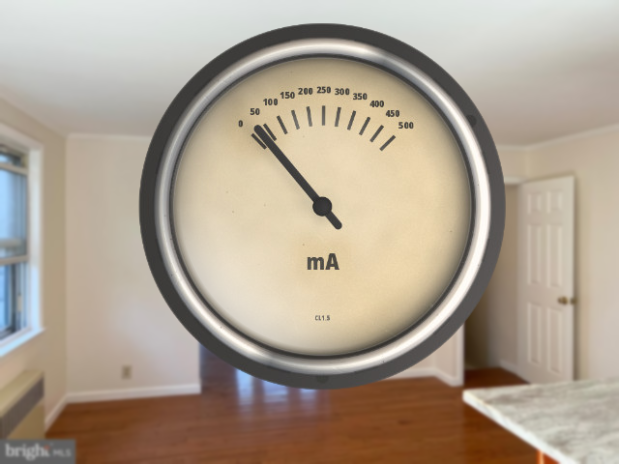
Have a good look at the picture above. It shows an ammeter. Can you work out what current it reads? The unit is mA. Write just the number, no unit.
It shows 25
